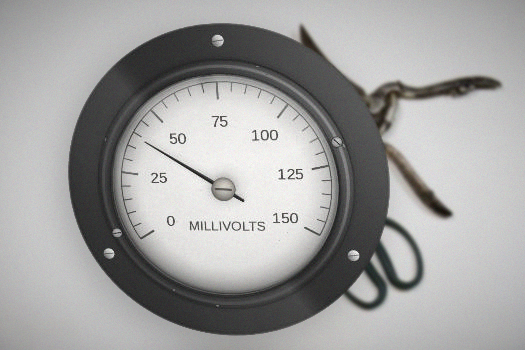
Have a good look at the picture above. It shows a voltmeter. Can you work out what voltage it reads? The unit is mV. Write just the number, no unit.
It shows 40
